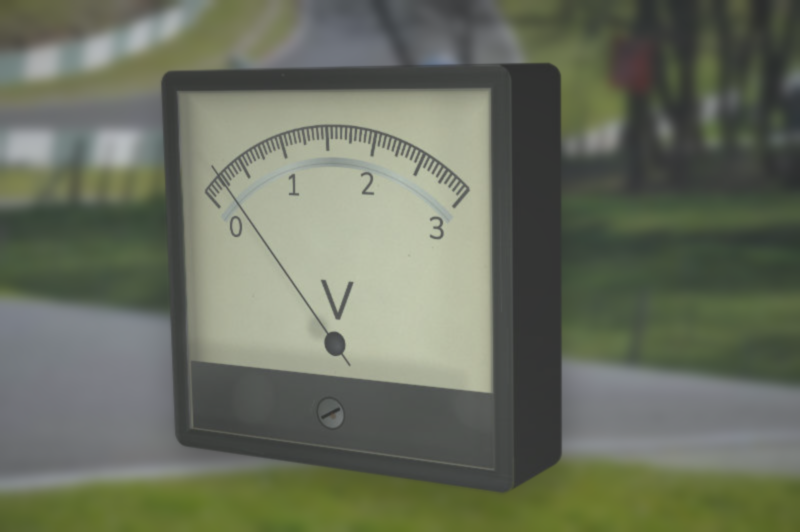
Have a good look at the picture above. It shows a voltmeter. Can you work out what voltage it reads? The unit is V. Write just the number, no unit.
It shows 0.25
